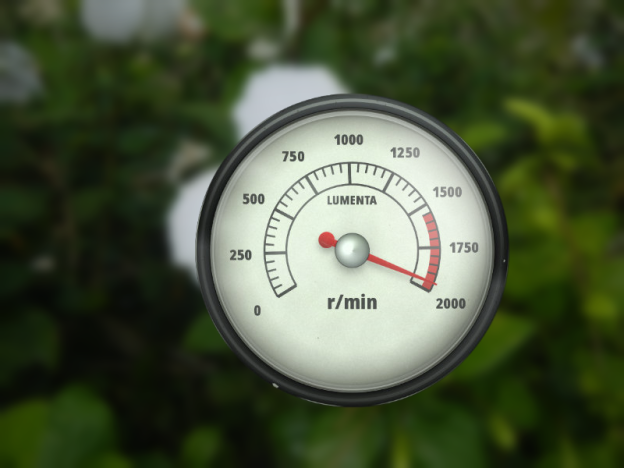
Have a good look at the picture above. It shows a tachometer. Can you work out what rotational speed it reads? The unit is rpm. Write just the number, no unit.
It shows 1950
